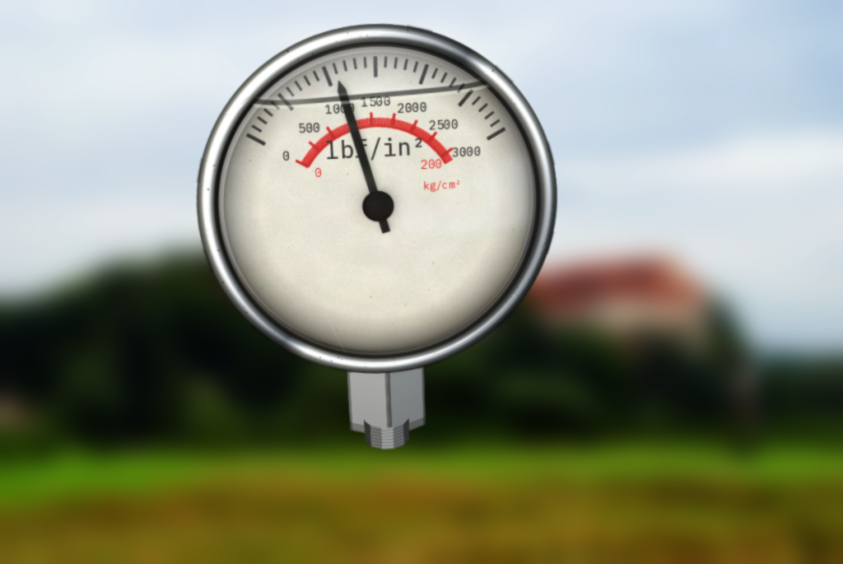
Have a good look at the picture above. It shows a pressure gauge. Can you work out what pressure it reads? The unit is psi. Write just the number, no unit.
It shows 1100
